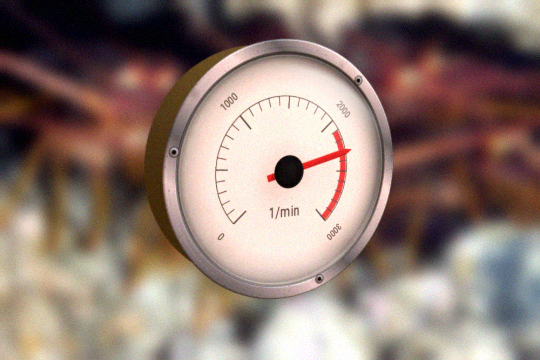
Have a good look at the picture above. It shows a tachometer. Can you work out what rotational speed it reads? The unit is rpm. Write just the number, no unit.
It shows 2300
